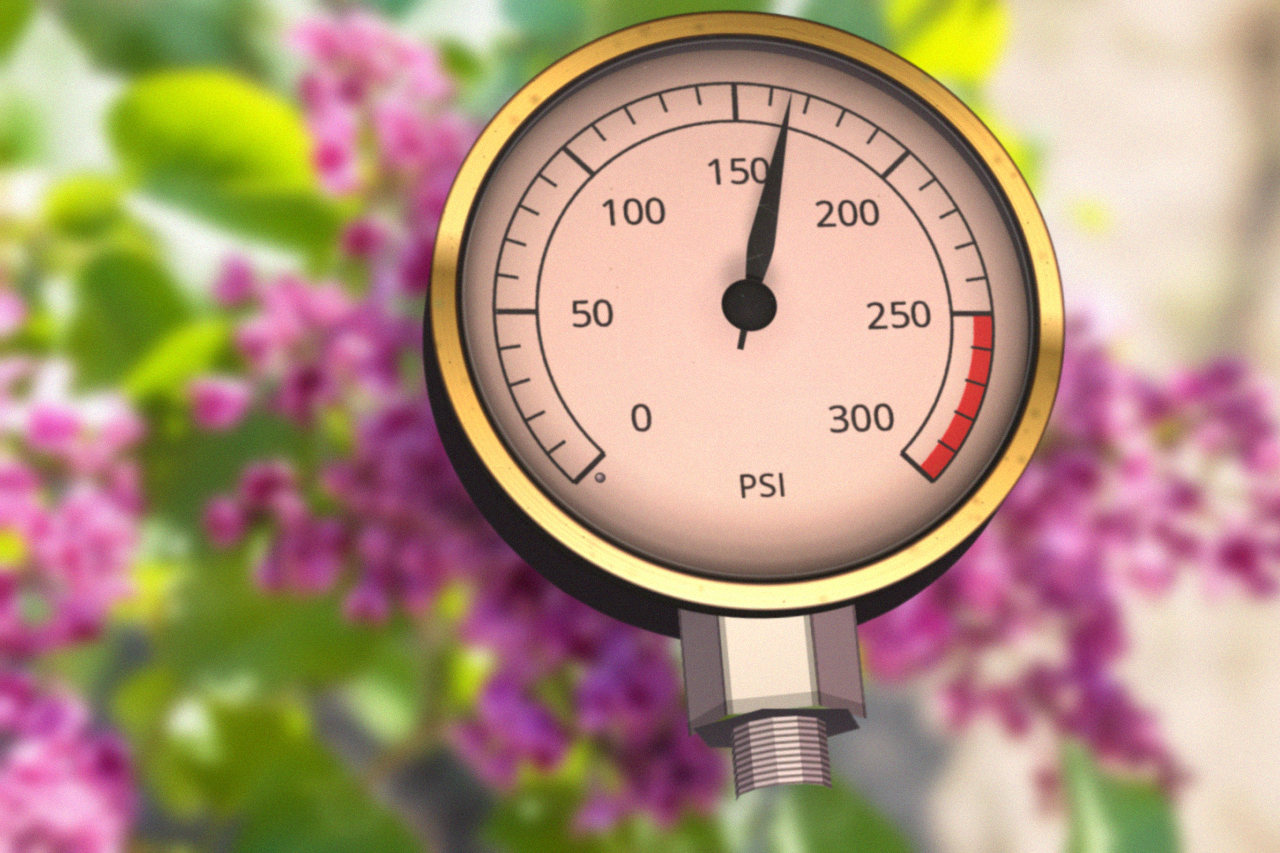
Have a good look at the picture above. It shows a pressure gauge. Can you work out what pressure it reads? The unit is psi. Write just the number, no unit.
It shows 165
